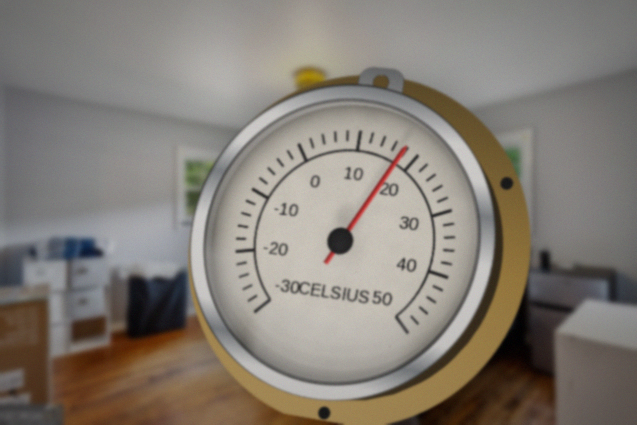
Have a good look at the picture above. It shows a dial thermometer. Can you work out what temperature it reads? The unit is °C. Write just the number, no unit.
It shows 18
